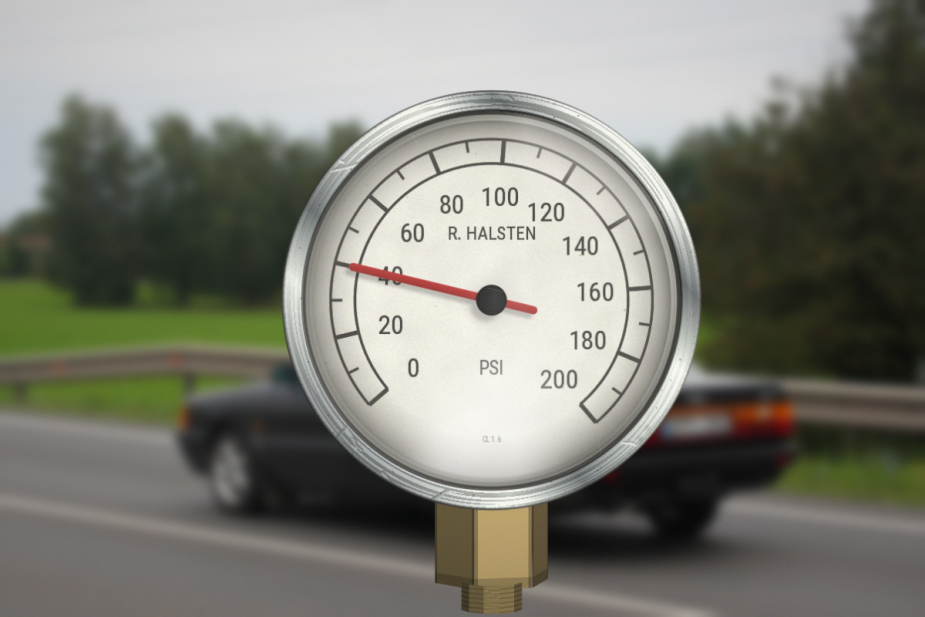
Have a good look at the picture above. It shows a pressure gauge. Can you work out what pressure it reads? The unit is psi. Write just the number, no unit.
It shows 40
